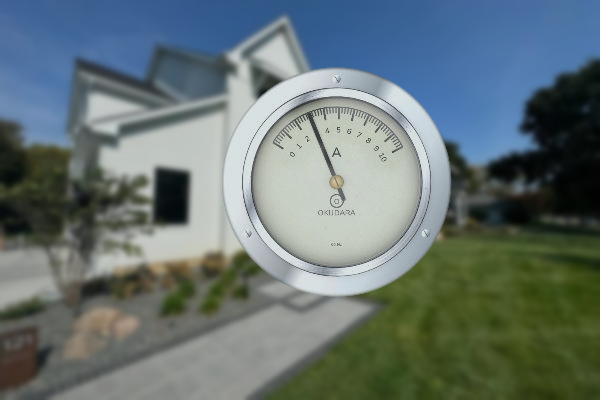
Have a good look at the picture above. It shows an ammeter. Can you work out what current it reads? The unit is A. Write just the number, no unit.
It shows 3
